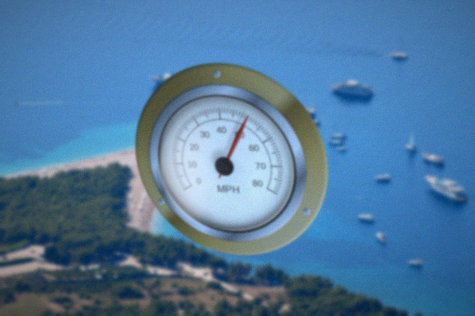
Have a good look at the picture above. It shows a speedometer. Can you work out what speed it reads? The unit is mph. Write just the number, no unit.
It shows 50
